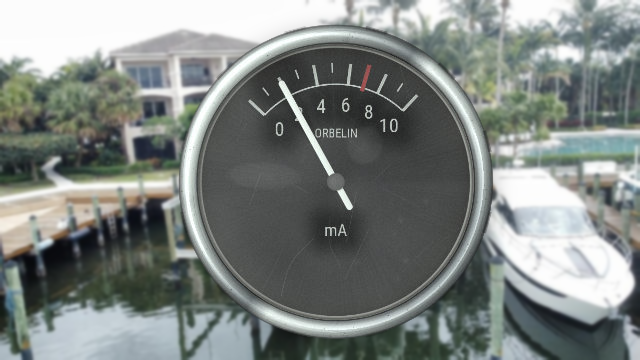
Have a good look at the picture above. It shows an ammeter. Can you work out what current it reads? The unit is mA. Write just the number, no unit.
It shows 2
